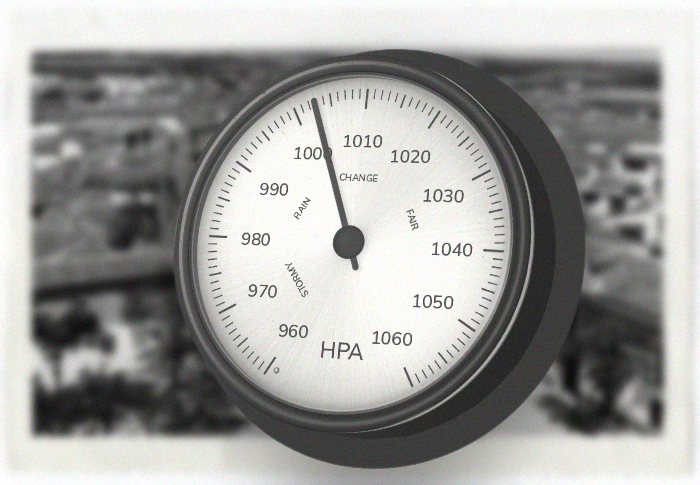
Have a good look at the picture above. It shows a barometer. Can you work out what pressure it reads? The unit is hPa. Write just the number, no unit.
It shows 1003
